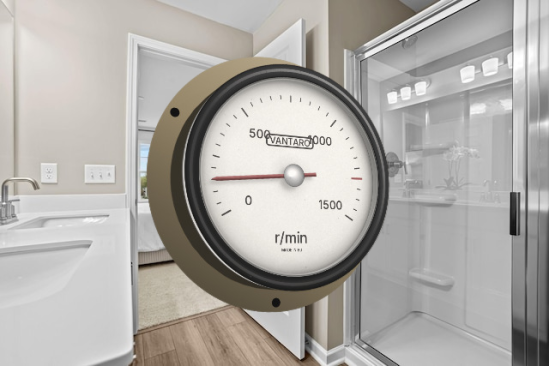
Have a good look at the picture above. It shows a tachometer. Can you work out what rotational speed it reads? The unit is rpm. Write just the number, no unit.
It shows 150
